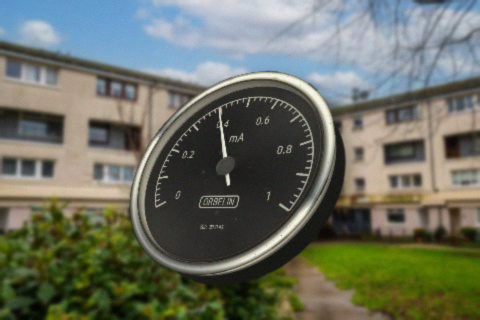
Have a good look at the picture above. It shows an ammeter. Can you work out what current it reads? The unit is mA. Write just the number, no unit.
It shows 0.4
